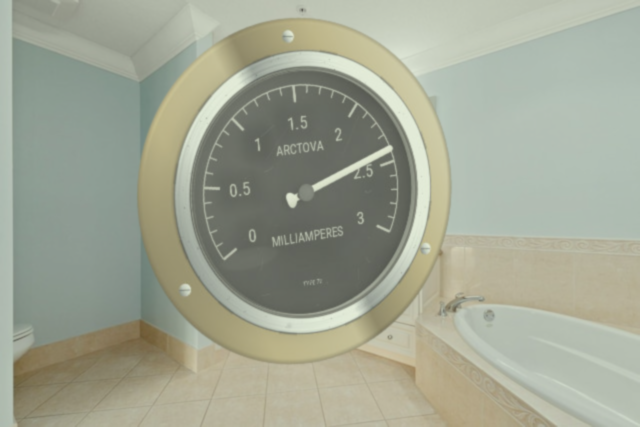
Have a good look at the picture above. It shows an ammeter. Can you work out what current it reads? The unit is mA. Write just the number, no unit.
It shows 2.4
